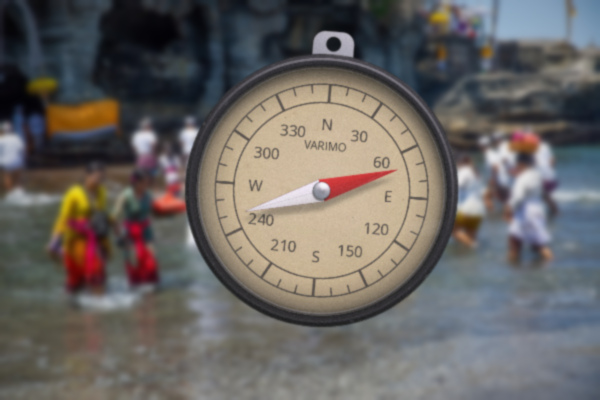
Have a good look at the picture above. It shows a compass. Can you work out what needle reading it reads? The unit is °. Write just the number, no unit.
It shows 70
